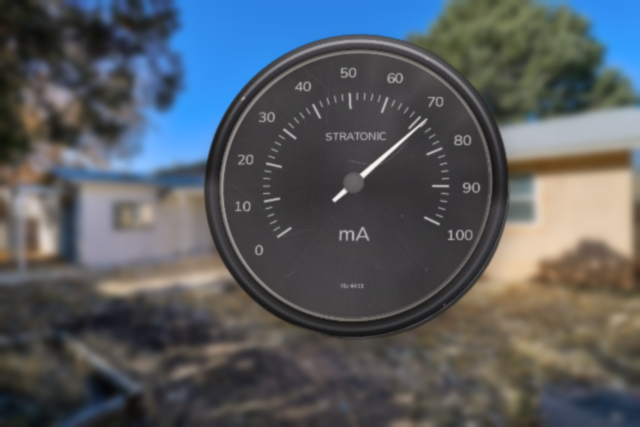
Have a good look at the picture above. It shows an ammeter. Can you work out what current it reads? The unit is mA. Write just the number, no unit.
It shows 72
